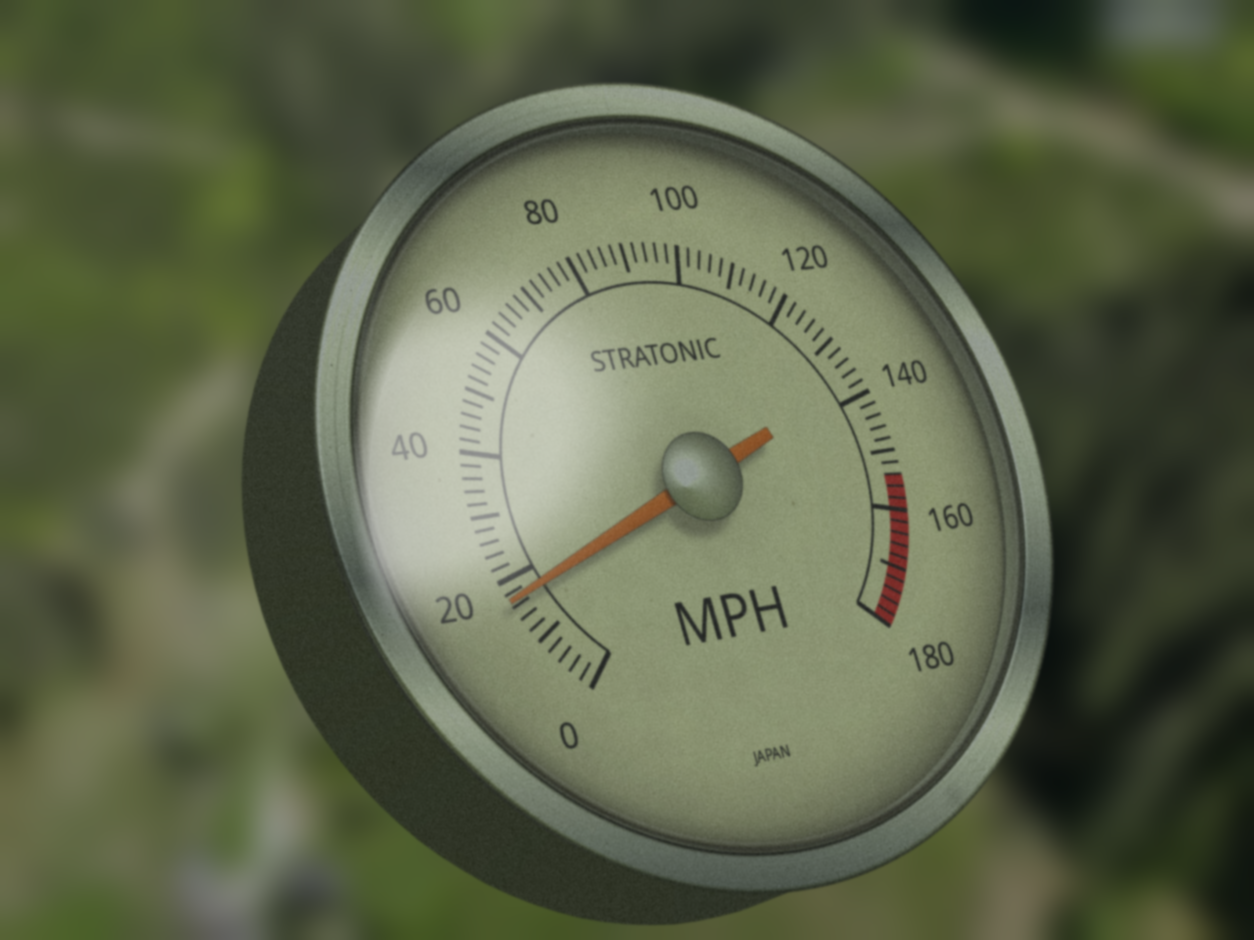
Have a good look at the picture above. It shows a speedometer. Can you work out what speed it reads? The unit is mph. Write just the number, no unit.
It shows 17
